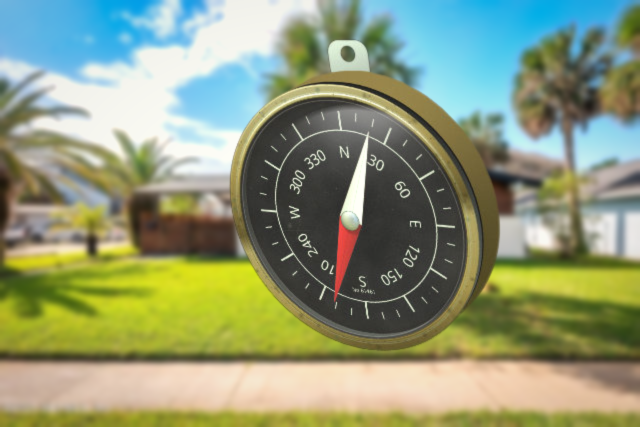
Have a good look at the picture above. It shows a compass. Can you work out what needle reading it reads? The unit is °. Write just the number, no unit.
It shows 200
